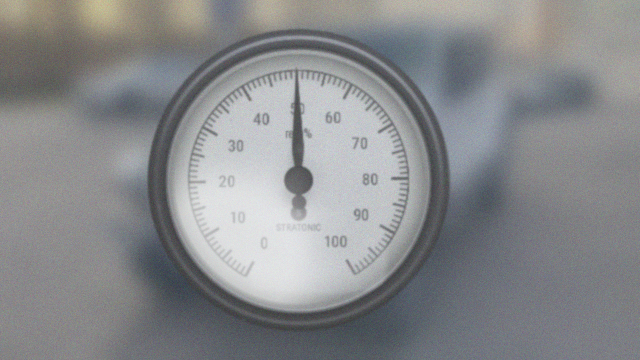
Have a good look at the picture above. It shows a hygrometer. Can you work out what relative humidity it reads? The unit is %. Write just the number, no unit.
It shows 50
